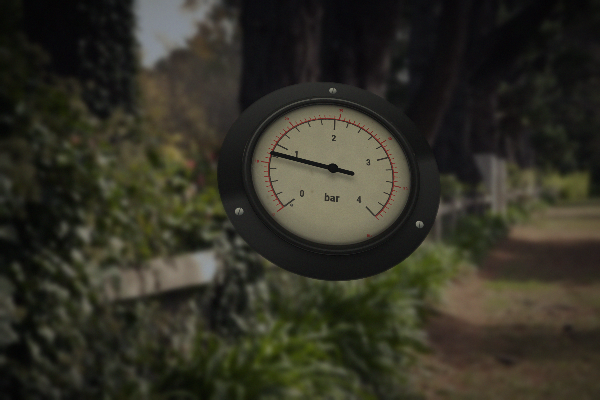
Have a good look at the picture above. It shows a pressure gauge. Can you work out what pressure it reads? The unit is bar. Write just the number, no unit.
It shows 0.8
